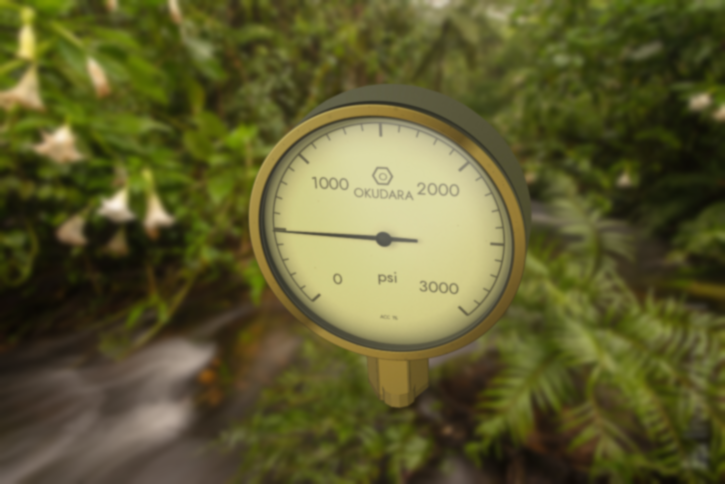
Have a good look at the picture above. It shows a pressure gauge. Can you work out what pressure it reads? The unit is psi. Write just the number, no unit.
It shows 500
